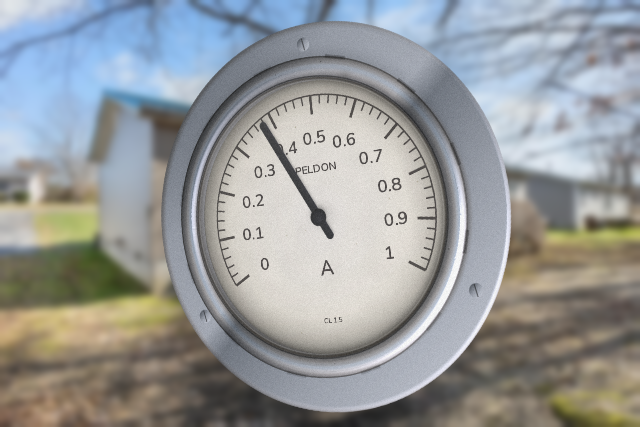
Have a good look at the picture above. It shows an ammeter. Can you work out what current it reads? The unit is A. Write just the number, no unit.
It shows 0.38
